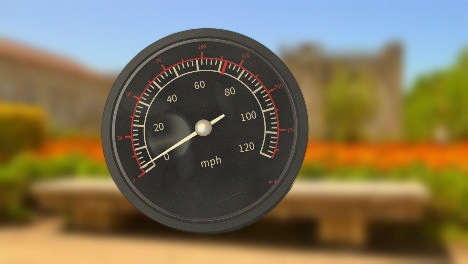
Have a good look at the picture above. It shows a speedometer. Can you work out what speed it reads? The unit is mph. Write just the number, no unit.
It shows 2
